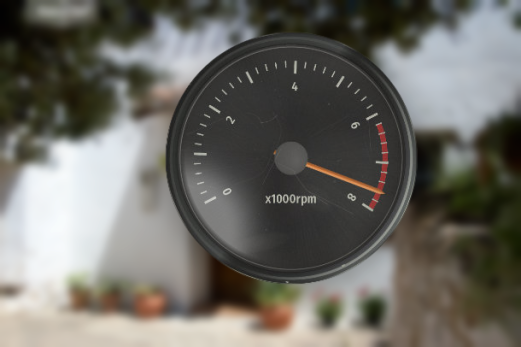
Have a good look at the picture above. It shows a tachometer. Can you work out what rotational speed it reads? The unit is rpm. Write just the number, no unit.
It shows 7600
